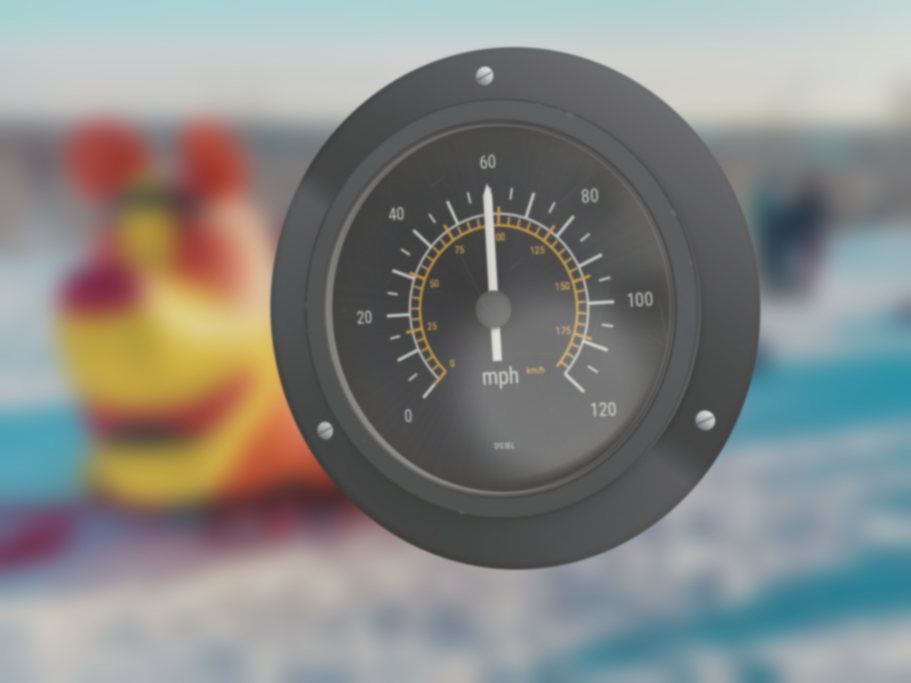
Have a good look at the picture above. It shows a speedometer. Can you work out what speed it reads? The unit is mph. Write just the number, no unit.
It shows 60
